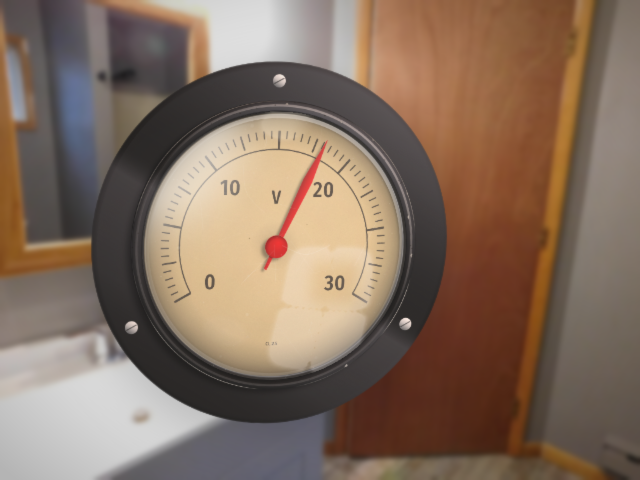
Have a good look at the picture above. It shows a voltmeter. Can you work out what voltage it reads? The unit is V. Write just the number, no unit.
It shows 18
